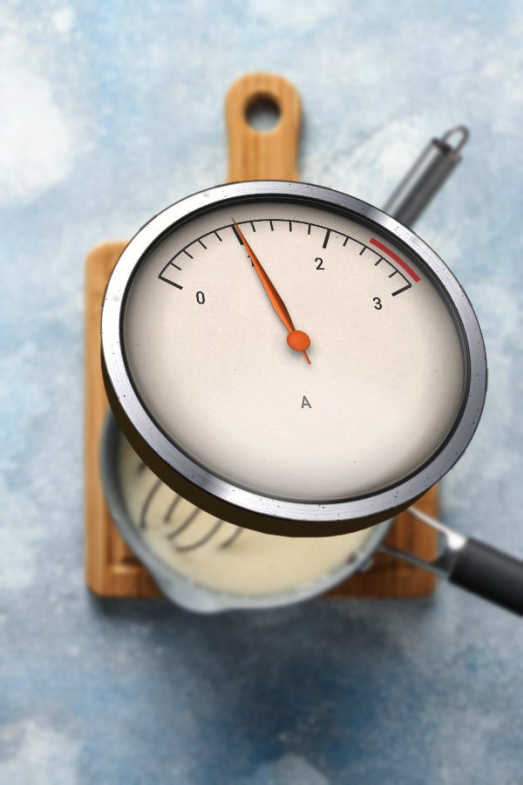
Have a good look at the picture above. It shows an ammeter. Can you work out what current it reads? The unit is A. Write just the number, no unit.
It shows 1
